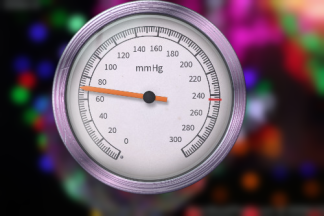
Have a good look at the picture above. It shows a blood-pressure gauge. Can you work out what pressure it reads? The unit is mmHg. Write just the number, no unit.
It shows 70
